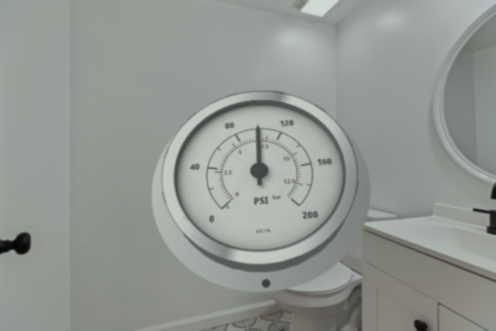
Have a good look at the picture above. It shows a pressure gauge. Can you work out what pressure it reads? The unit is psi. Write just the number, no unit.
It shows 100
